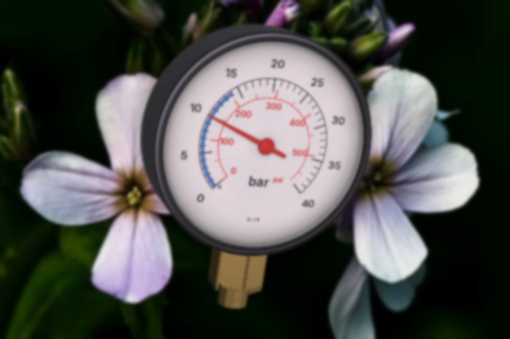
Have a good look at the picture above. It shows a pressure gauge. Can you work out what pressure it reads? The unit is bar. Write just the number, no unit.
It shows 10
